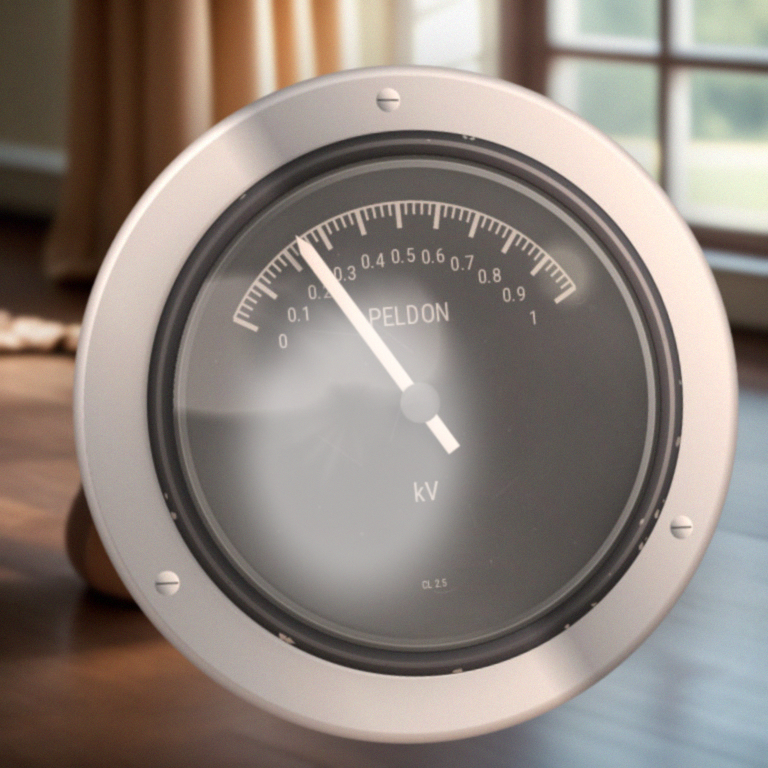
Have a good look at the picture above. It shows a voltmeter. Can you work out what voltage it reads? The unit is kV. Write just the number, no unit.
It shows 0.24
